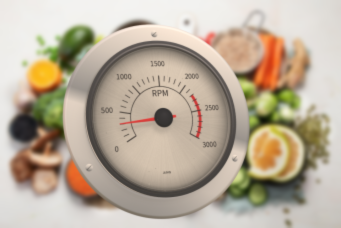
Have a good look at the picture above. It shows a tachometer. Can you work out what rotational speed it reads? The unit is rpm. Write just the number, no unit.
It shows 300
